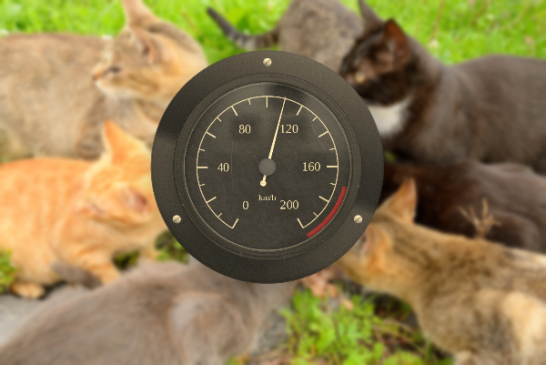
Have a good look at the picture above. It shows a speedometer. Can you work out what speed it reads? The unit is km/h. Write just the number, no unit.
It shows 110
